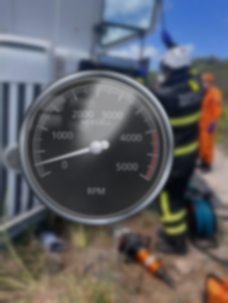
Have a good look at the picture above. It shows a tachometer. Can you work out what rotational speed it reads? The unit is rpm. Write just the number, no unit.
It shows 250
